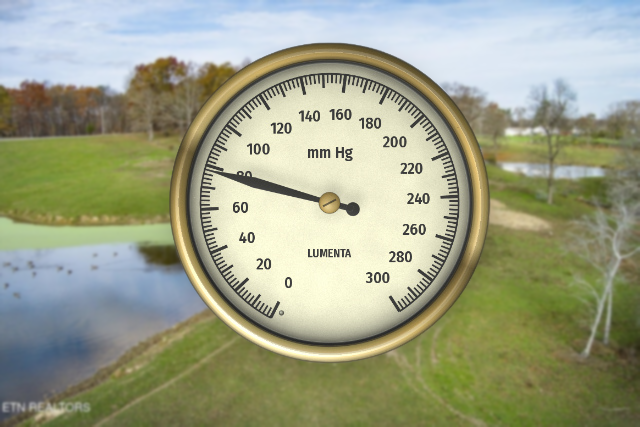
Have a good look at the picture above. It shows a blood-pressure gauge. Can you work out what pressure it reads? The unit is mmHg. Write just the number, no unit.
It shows 78
